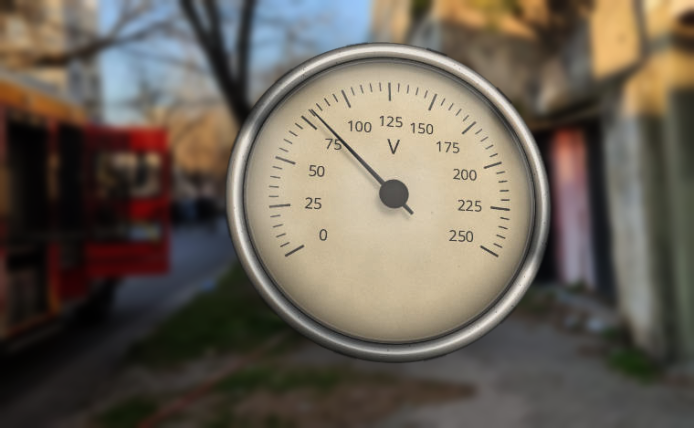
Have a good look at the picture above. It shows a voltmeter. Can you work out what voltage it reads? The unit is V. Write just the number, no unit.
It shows 80
